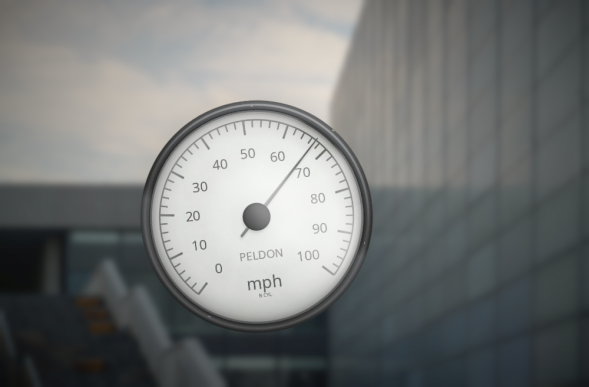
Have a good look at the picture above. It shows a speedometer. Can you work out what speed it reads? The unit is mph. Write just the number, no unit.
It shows 67
